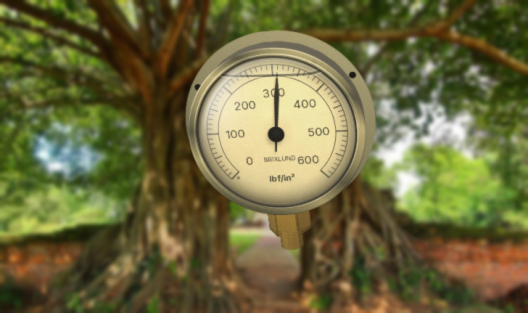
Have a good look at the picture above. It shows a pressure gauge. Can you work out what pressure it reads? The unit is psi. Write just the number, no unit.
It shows 310
